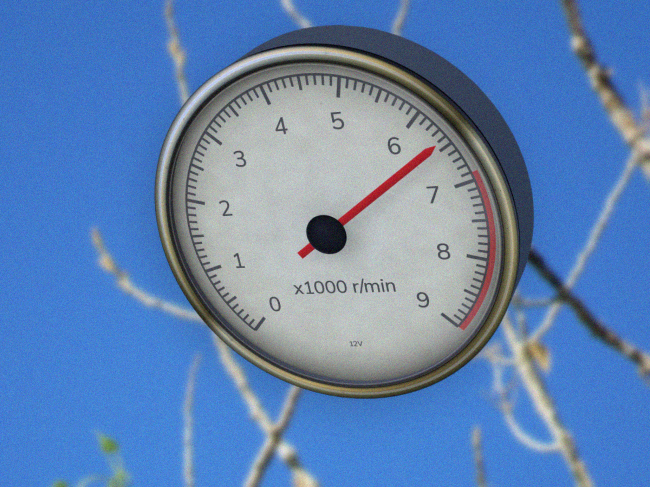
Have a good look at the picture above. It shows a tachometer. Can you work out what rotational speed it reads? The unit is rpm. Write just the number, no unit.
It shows 6400
